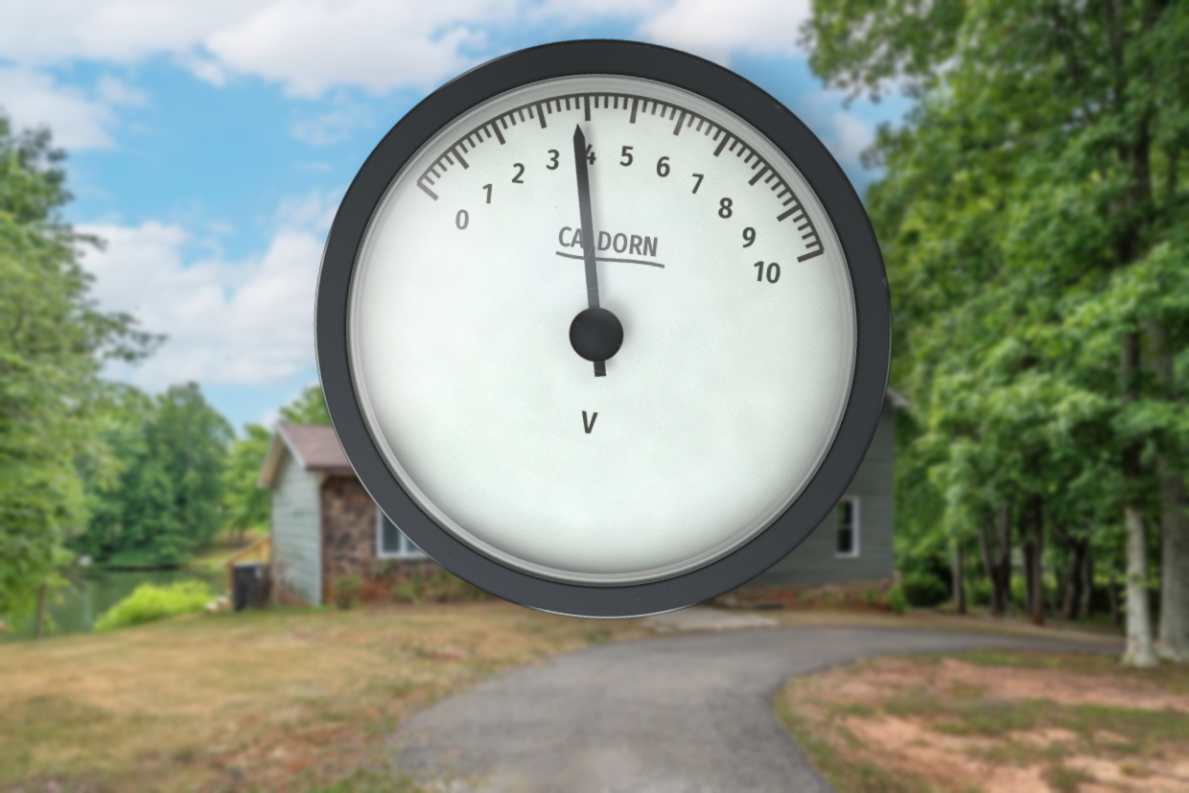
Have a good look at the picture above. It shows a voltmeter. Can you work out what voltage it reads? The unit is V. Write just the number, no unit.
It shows 3.8
